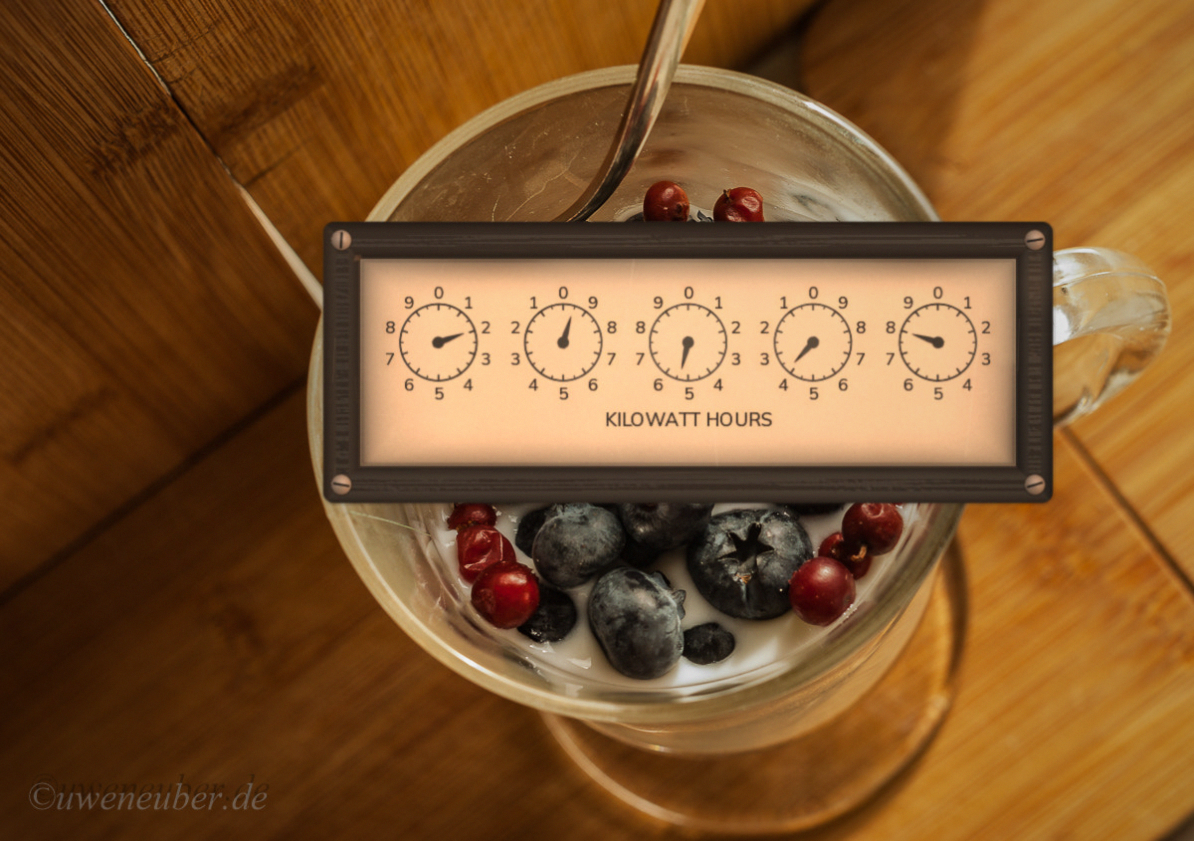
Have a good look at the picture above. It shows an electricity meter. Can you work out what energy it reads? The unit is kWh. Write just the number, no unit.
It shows 19538
